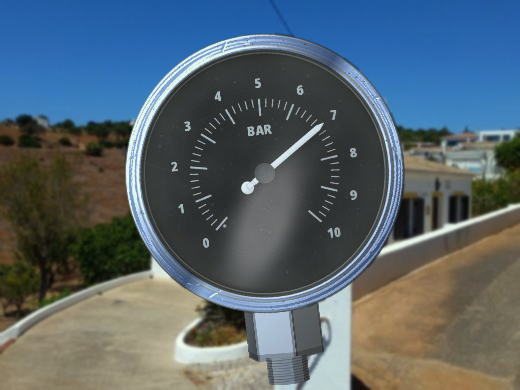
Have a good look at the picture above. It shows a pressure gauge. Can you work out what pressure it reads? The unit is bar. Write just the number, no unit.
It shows 7
